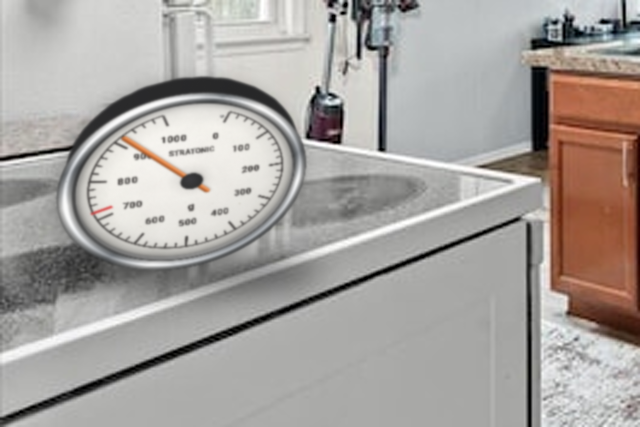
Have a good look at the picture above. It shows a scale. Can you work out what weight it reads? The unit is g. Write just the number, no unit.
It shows 920
